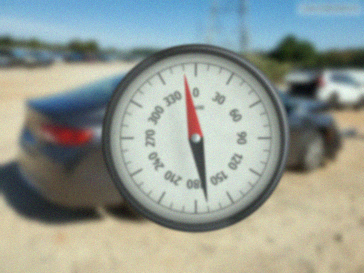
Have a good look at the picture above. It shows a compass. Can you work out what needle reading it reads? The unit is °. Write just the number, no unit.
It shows 350
